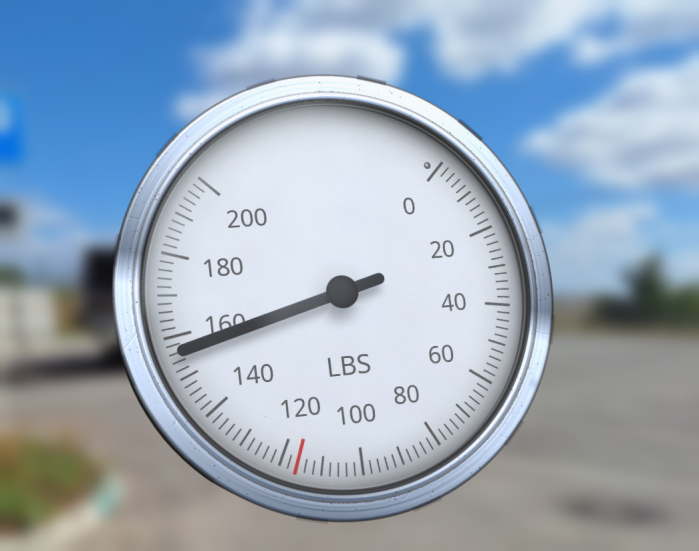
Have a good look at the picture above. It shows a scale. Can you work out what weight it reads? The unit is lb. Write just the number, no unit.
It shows 156
